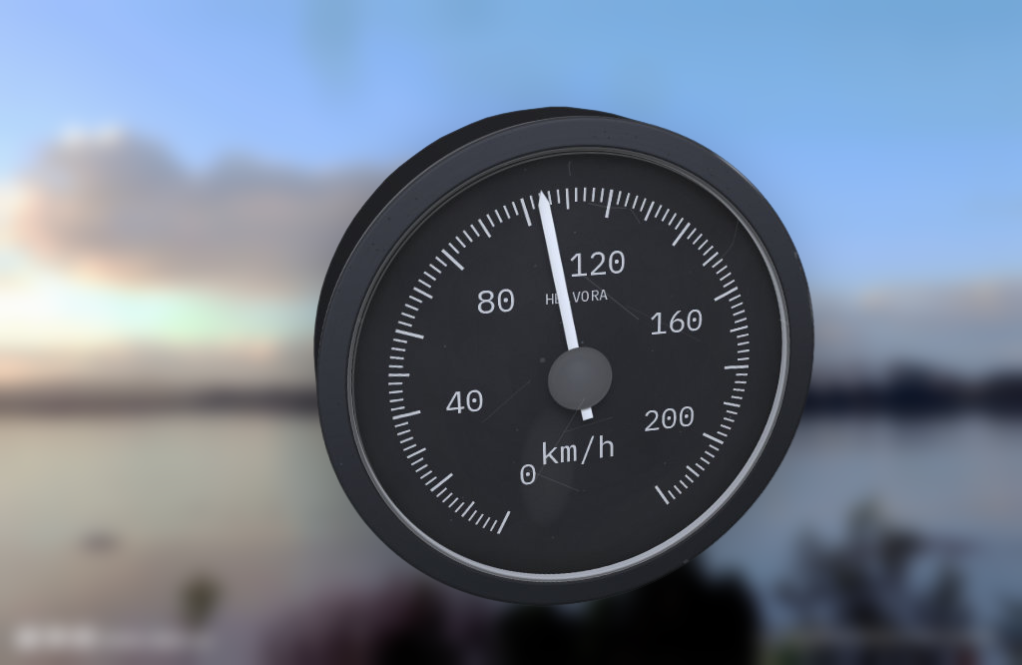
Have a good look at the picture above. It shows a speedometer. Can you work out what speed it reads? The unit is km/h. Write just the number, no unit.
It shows 104
